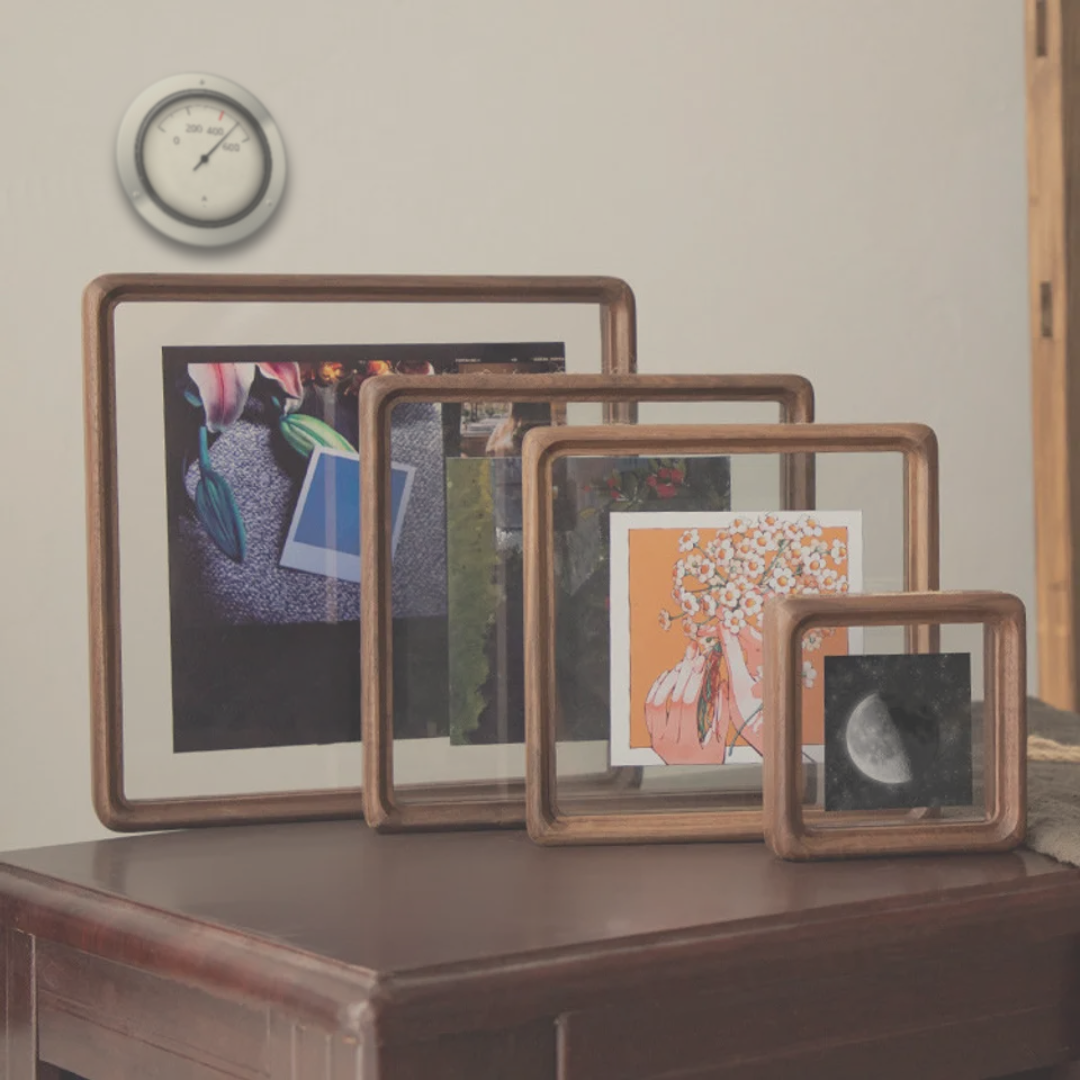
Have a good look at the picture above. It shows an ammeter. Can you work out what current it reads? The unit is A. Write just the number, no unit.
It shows 500
